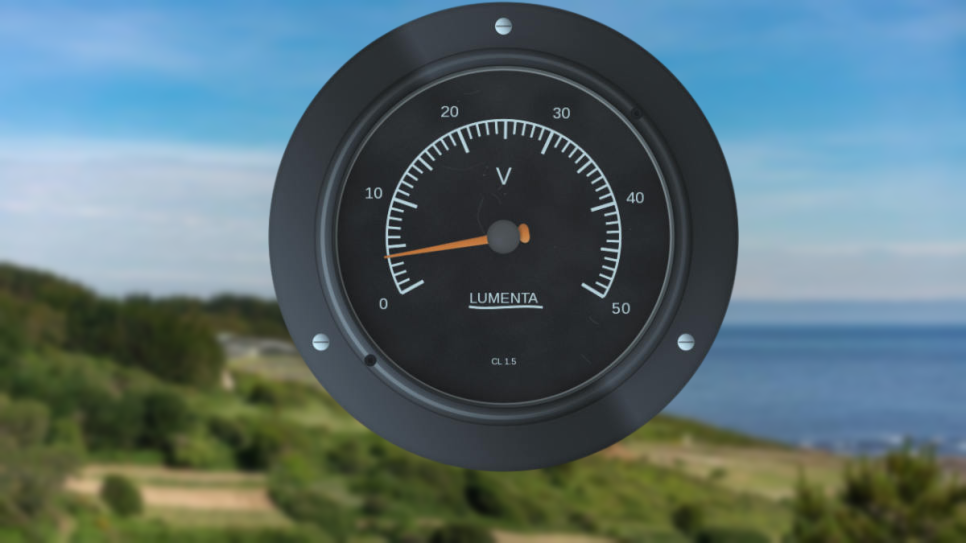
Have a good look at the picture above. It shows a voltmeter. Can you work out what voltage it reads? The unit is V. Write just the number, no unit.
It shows 4
